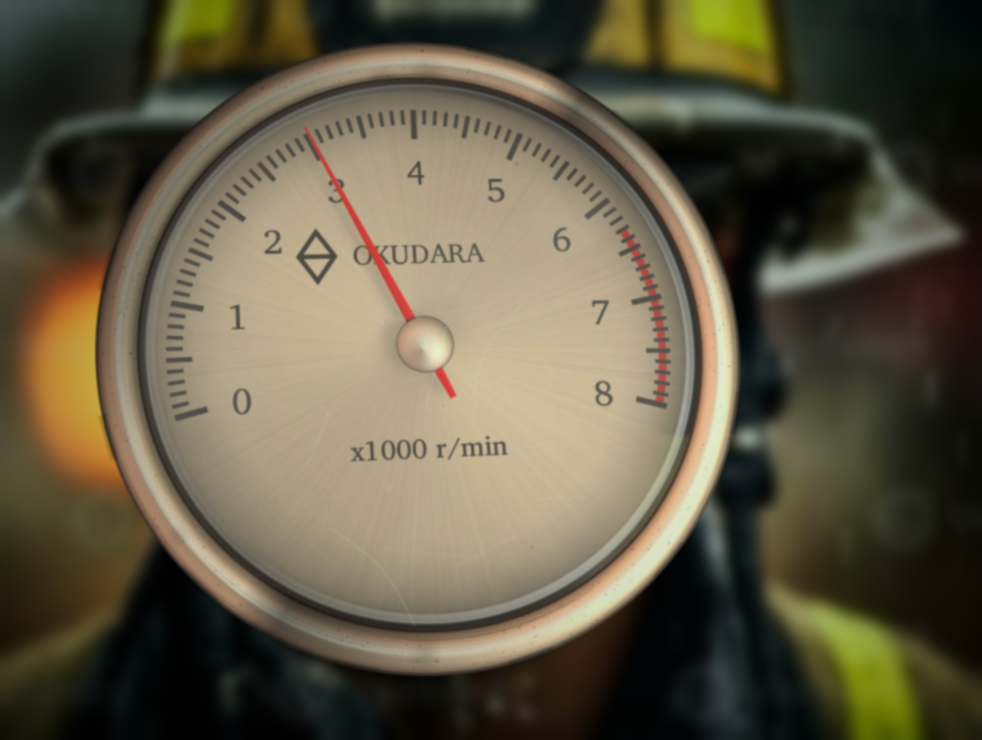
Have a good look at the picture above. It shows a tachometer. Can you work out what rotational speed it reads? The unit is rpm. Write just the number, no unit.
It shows 3000
